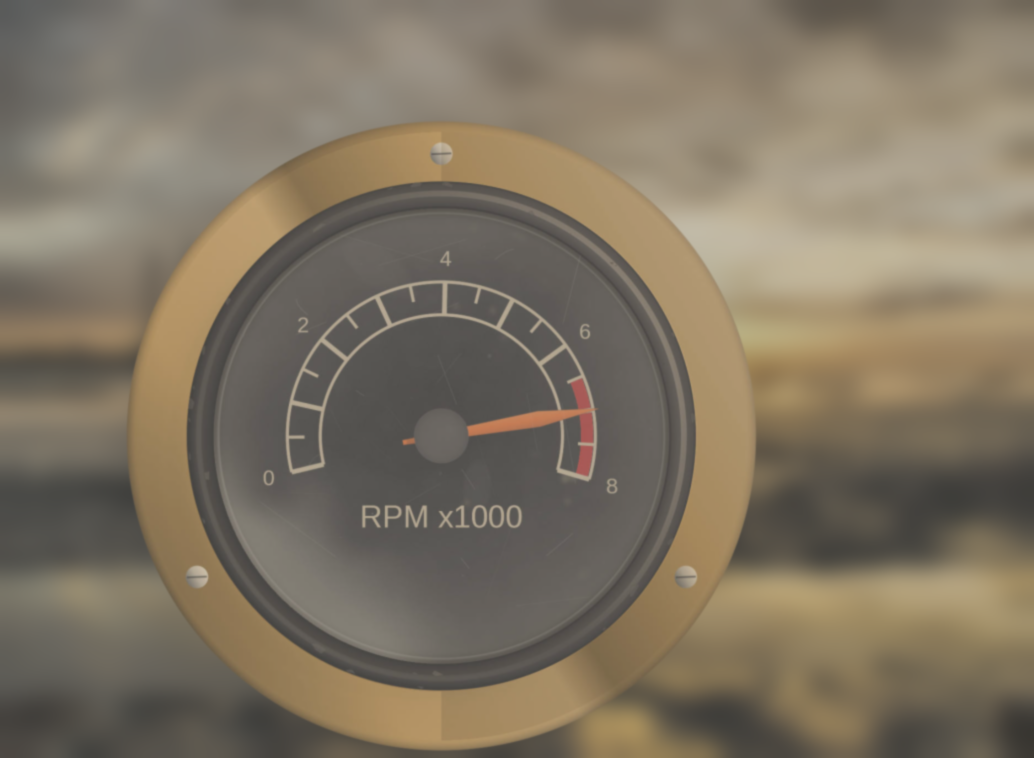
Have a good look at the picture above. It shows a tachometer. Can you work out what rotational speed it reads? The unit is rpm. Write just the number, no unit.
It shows 7000
